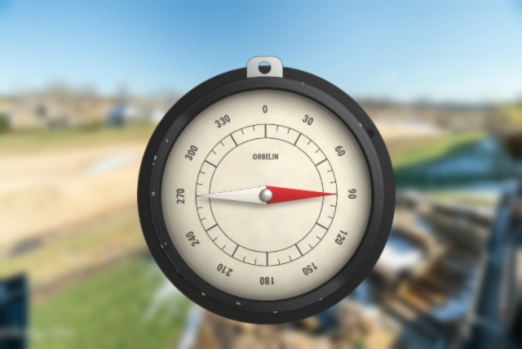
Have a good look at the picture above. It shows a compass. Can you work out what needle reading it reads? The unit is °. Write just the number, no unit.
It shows 90
